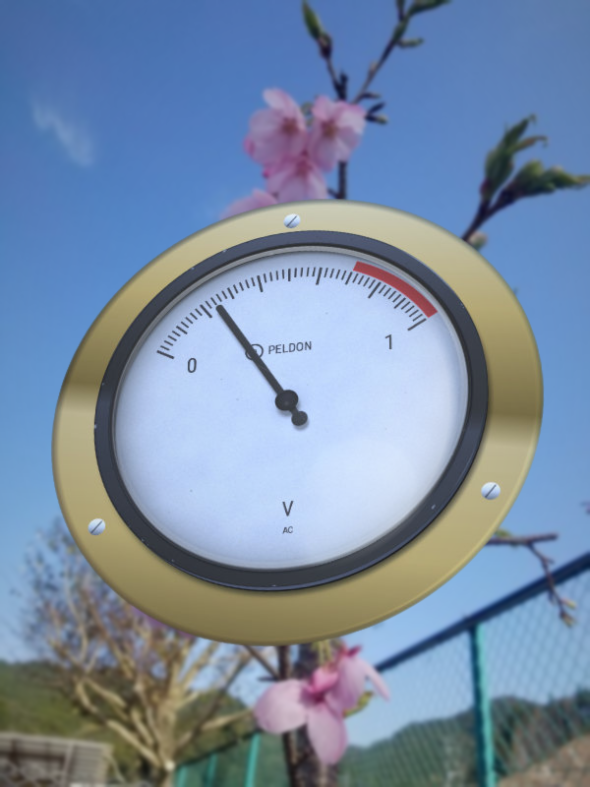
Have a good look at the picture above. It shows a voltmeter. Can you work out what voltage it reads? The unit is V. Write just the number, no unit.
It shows 0.24
